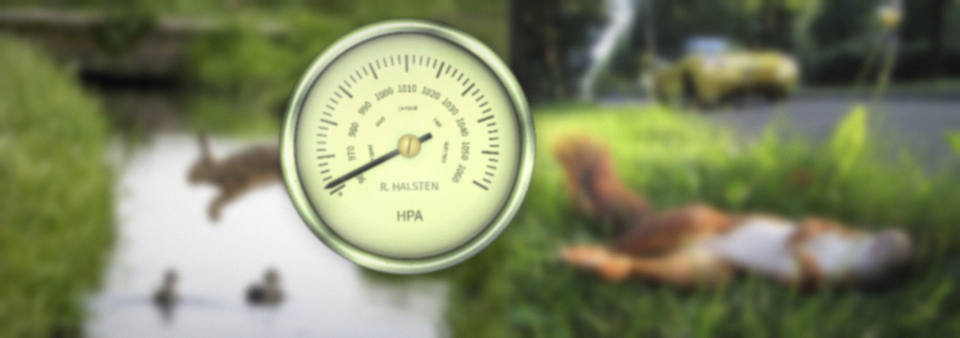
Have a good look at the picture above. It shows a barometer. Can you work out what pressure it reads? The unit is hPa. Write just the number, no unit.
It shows 962
